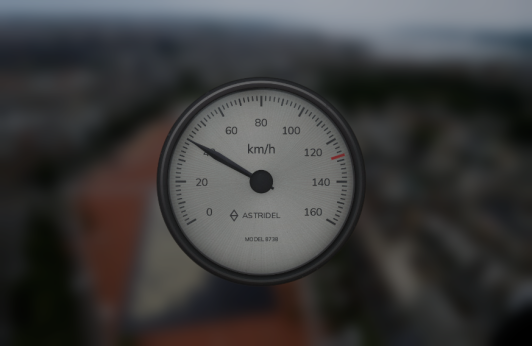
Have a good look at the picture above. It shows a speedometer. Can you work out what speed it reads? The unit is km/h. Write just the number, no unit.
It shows 40
